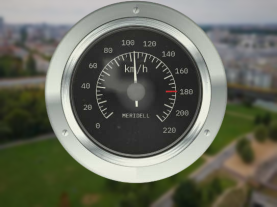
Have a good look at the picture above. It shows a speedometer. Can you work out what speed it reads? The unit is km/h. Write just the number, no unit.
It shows 105
